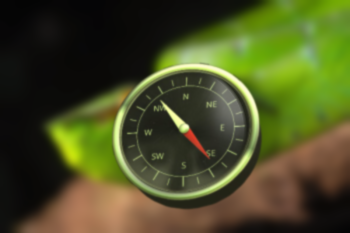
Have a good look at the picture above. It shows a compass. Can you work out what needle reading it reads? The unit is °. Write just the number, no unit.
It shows 142.5
